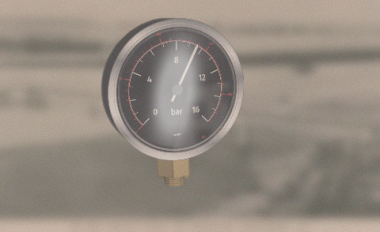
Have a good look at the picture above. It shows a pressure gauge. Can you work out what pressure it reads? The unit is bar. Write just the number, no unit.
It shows 9.5
